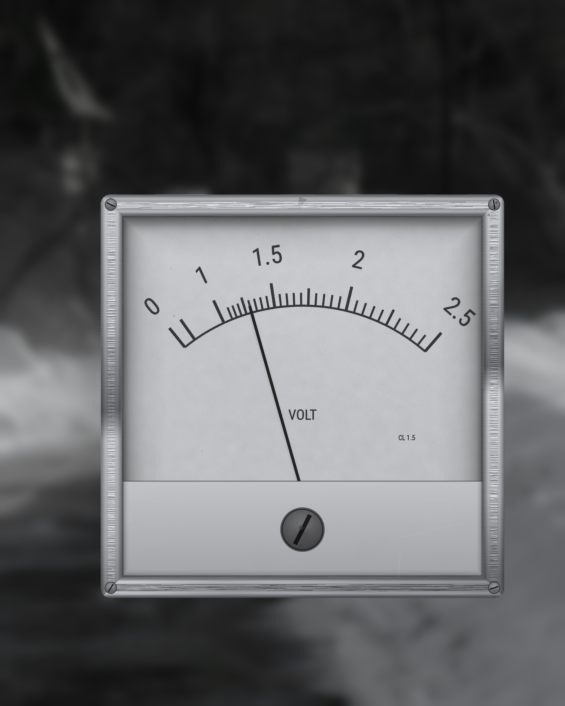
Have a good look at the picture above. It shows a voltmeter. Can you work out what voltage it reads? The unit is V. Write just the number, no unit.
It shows 1.3
